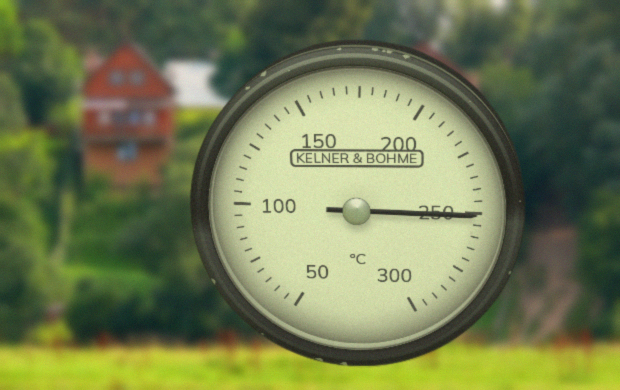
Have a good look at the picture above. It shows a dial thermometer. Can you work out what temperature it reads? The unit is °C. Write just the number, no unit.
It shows 250
